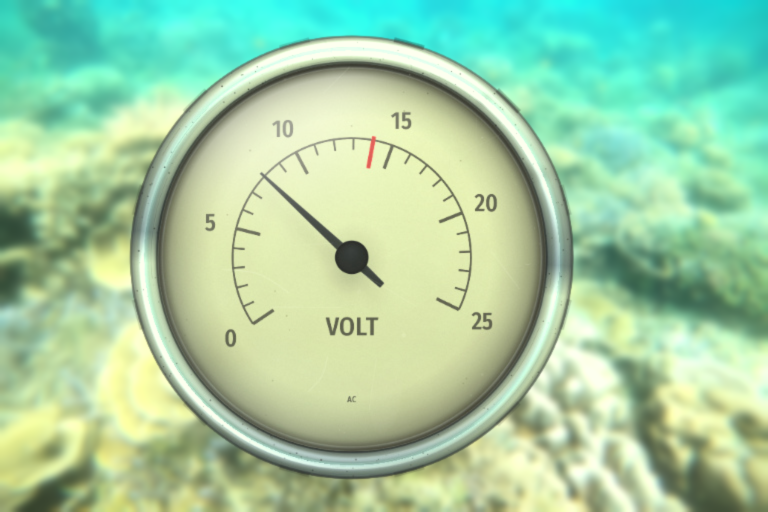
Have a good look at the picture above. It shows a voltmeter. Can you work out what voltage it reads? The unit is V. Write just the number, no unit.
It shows 8
